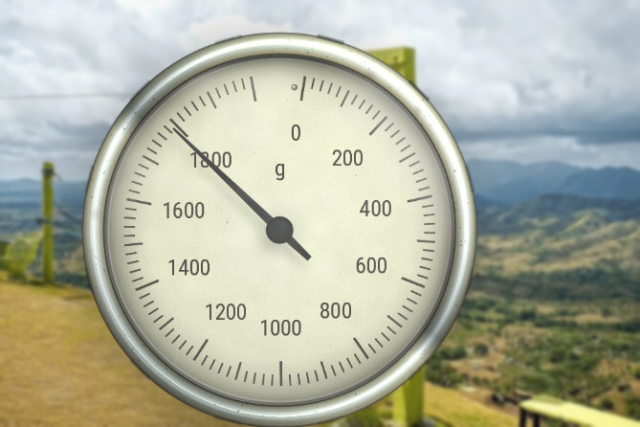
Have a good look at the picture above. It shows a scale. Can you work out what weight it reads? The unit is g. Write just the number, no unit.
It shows 1790
